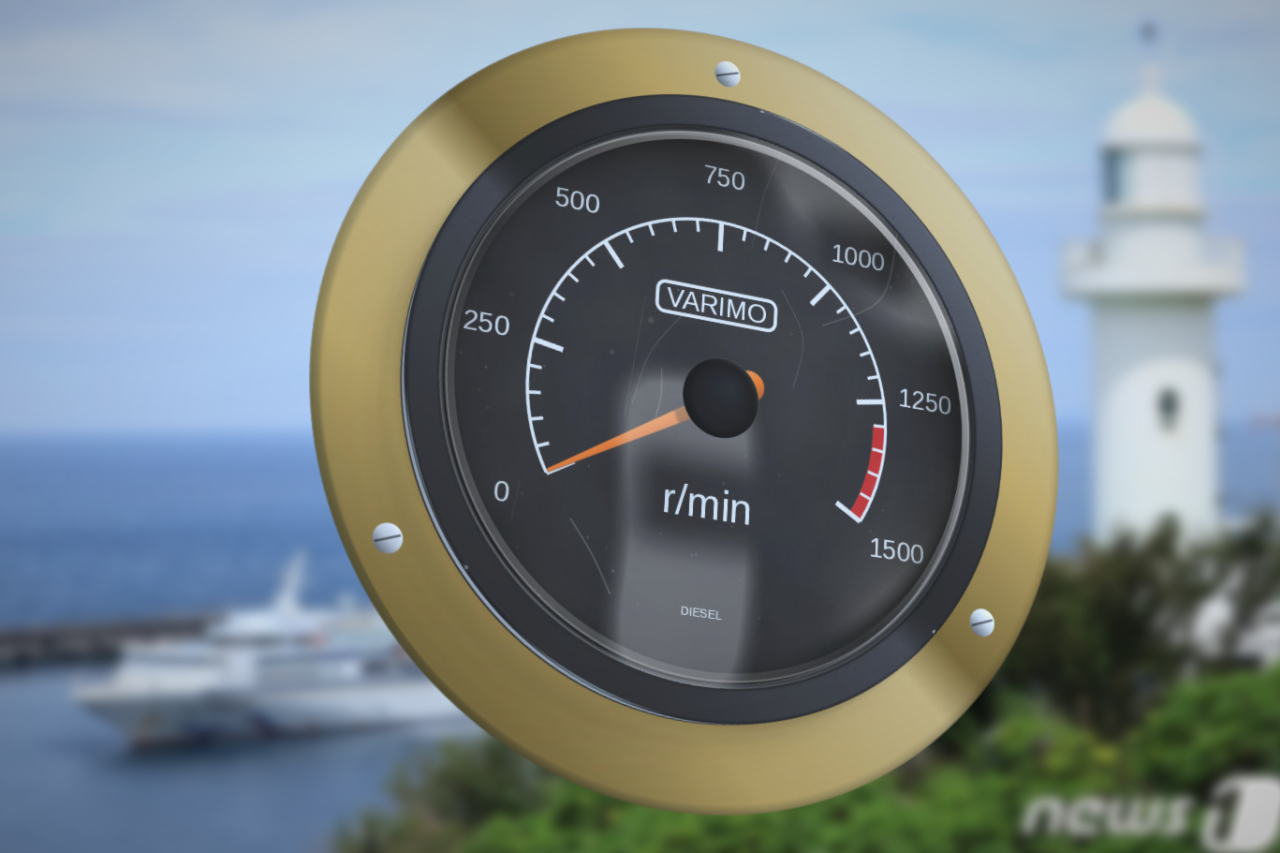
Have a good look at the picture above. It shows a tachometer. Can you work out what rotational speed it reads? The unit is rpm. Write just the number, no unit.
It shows 0
